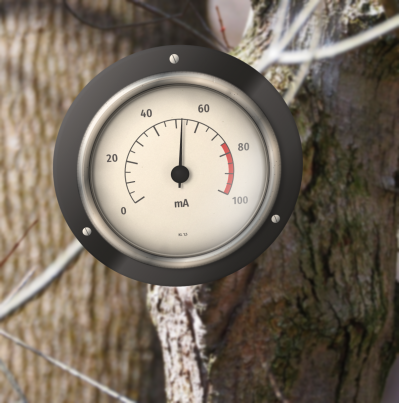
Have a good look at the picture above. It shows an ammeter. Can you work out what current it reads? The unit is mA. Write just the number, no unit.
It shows 52.5
